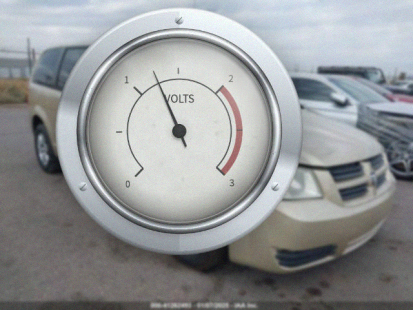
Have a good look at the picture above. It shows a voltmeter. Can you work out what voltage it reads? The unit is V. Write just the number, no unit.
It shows 1.25
